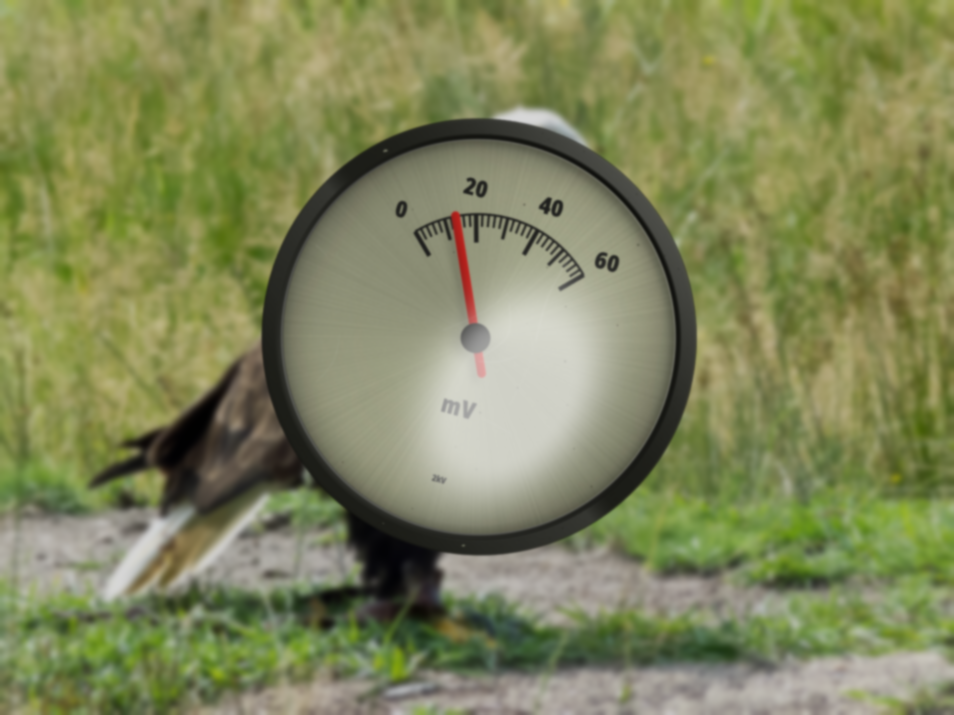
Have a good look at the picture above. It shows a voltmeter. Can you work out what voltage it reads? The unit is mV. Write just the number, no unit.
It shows 14
